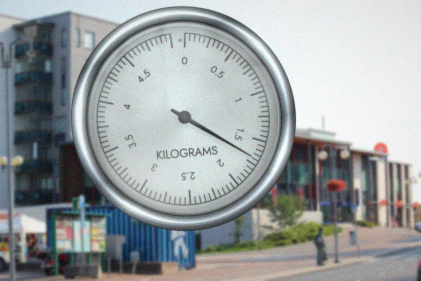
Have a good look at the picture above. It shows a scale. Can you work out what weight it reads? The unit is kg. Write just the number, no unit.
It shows 1.7
